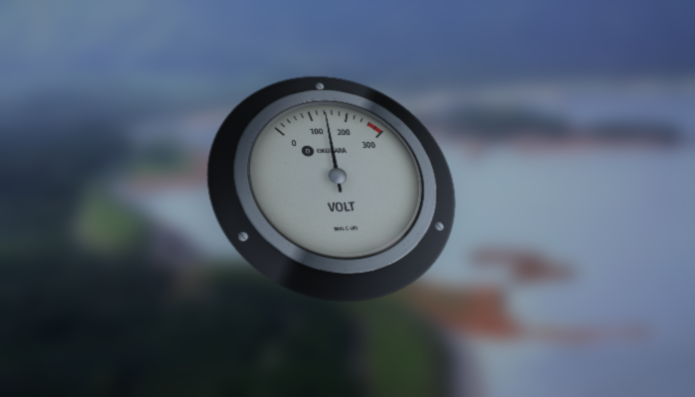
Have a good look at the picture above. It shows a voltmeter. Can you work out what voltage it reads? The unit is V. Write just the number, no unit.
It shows 140
